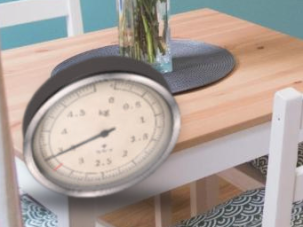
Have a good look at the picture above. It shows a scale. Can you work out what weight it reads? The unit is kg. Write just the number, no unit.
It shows 3.5
